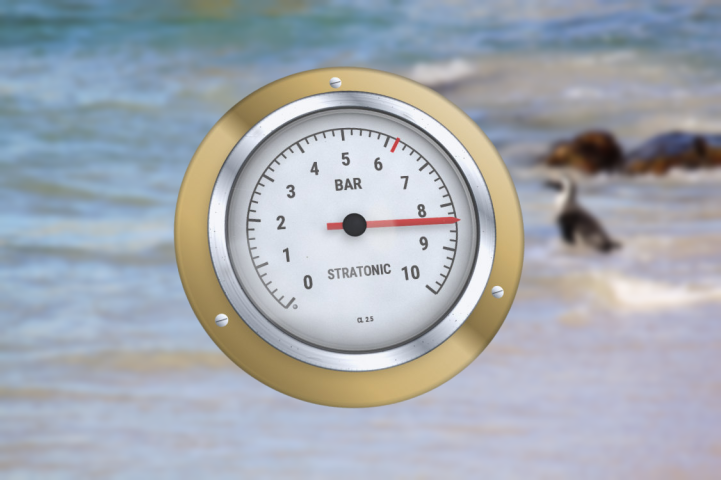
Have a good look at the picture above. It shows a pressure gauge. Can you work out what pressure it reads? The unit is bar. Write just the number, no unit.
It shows 8.4
